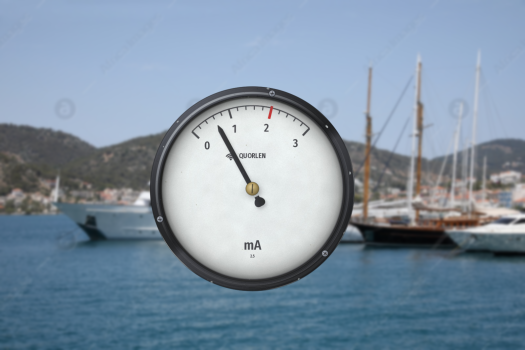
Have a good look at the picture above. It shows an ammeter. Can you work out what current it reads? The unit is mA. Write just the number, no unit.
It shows 0.6
